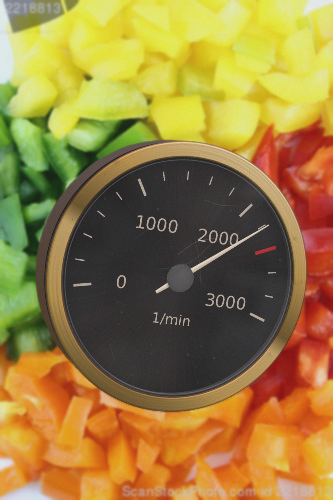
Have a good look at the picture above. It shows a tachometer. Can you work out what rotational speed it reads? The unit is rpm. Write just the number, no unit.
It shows 2200
